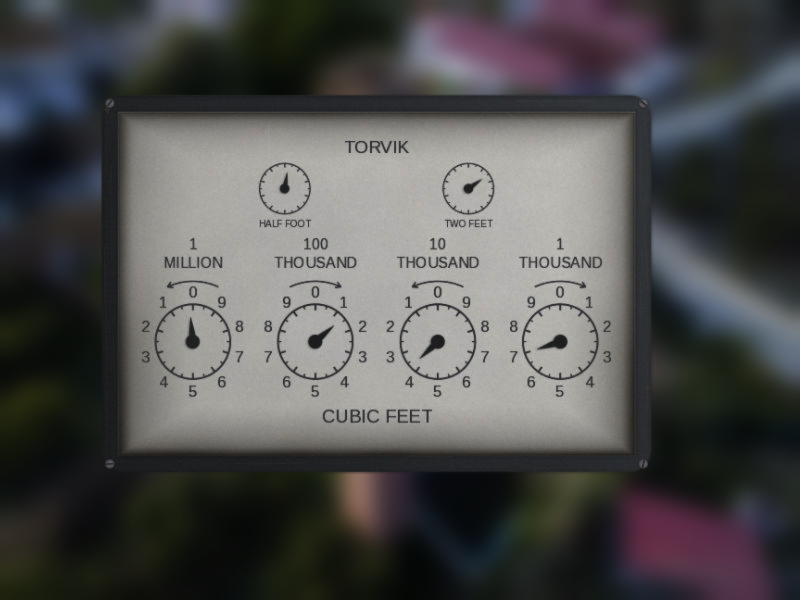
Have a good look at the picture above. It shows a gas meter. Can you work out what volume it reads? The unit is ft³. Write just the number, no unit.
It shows 13700
